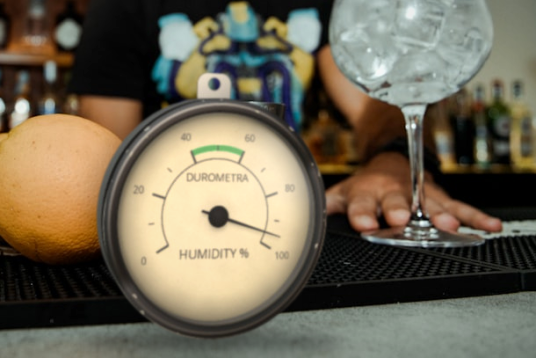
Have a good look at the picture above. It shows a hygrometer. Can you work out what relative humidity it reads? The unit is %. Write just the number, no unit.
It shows 95
